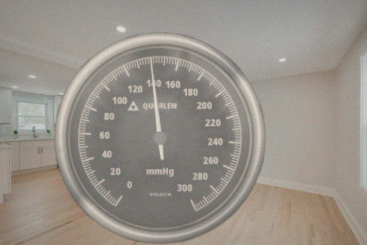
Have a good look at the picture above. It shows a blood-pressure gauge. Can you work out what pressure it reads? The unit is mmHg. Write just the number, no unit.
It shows 140
